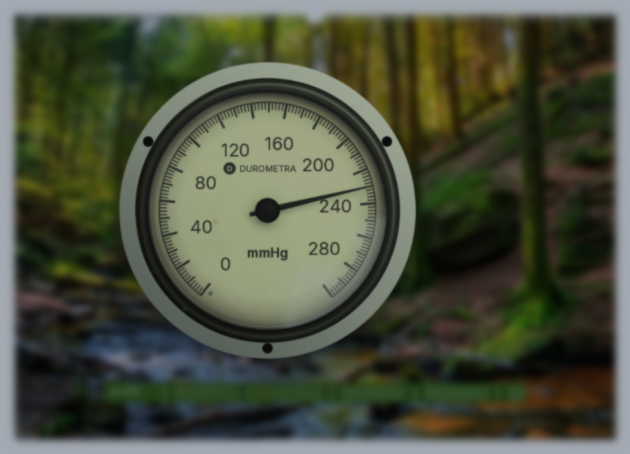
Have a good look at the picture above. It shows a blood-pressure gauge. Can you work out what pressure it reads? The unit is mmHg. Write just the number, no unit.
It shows 230
